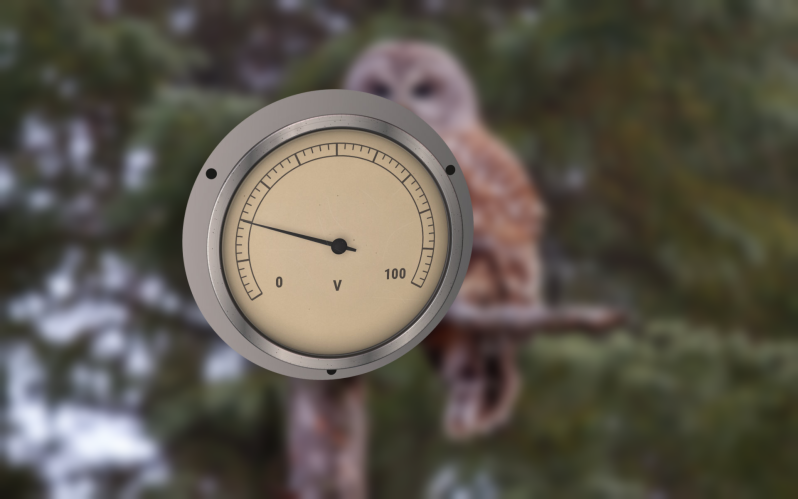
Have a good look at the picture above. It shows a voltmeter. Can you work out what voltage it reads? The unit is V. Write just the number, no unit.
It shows 20
